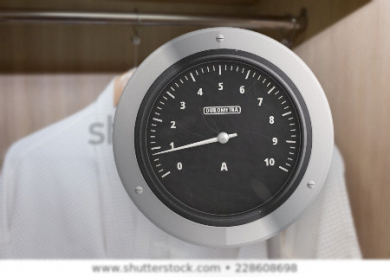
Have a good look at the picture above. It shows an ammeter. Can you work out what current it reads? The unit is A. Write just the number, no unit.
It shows 0.8
